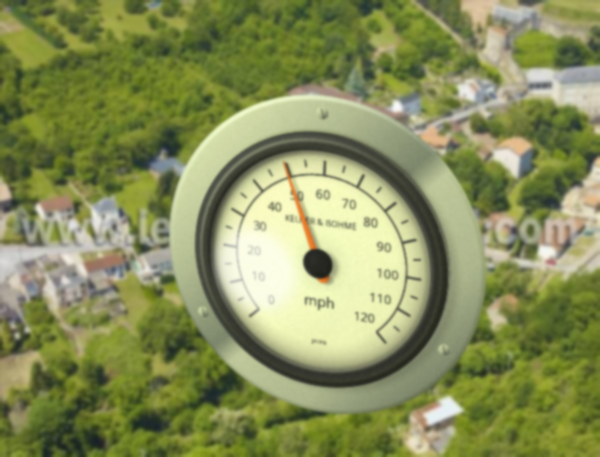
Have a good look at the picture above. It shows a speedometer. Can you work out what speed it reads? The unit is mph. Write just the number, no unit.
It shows 50
